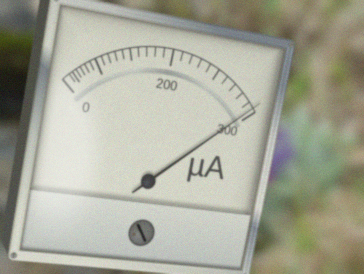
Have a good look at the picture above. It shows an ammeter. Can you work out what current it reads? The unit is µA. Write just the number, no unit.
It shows 295
